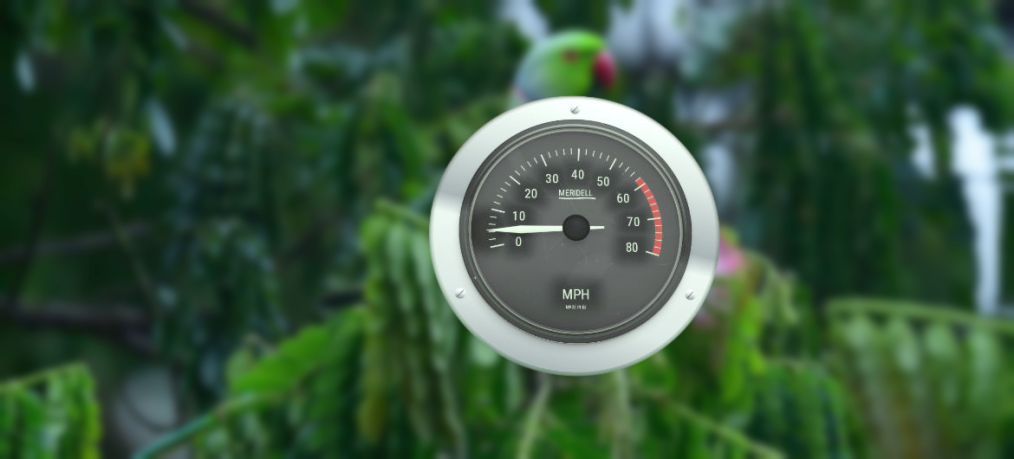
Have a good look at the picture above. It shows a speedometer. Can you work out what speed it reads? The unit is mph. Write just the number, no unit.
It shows 4
